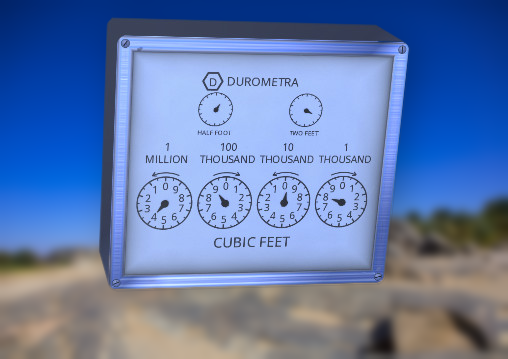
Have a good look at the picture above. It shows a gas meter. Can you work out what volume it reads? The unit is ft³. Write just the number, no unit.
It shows 389800
